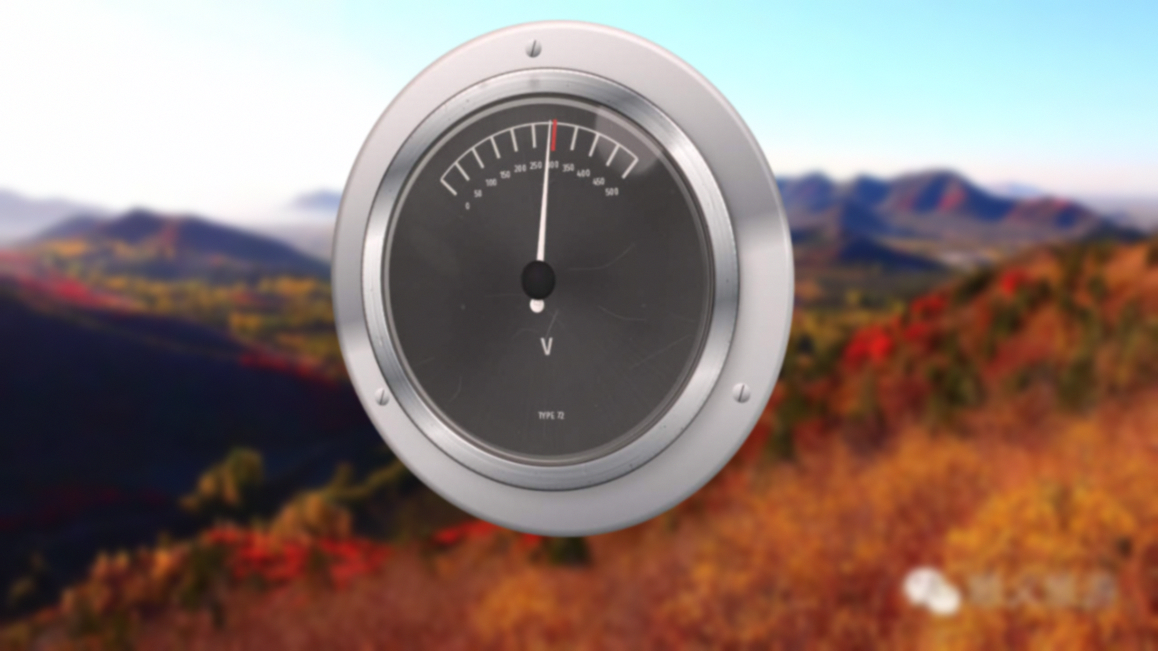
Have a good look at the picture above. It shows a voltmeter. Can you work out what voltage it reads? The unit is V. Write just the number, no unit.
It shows 300
